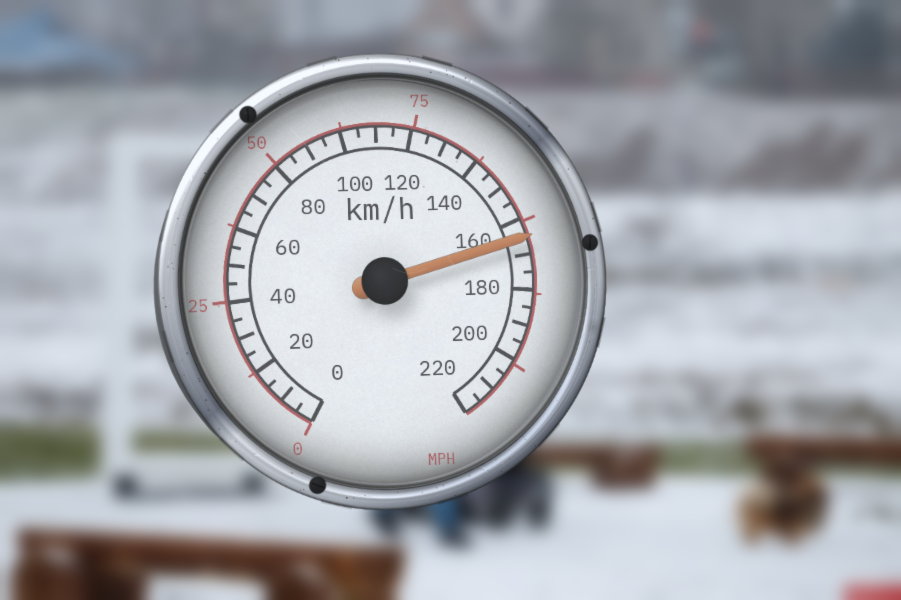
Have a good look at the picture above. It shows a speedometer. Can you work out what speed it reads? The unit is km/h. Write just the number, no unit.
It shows 165
